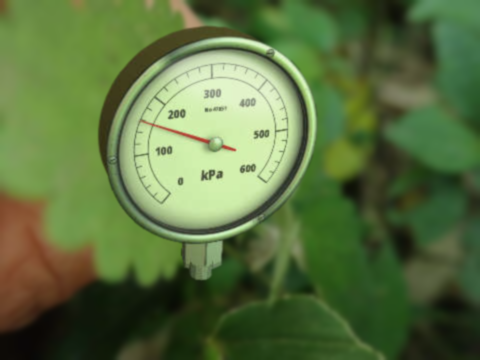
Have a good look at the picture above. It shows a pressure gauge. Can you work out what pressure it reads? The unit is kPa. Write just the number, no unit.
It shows 160
